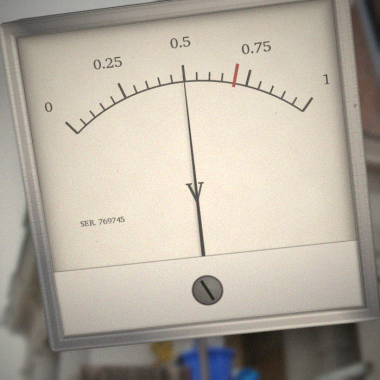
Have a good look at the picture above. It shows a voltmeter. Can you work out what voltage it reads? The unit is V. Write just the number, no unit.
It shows 0.5
